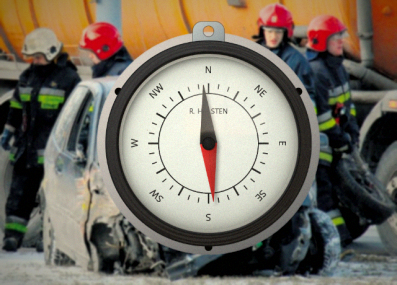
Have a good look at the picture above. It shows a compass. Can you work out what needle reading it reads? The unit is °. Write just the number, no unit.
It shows 175
